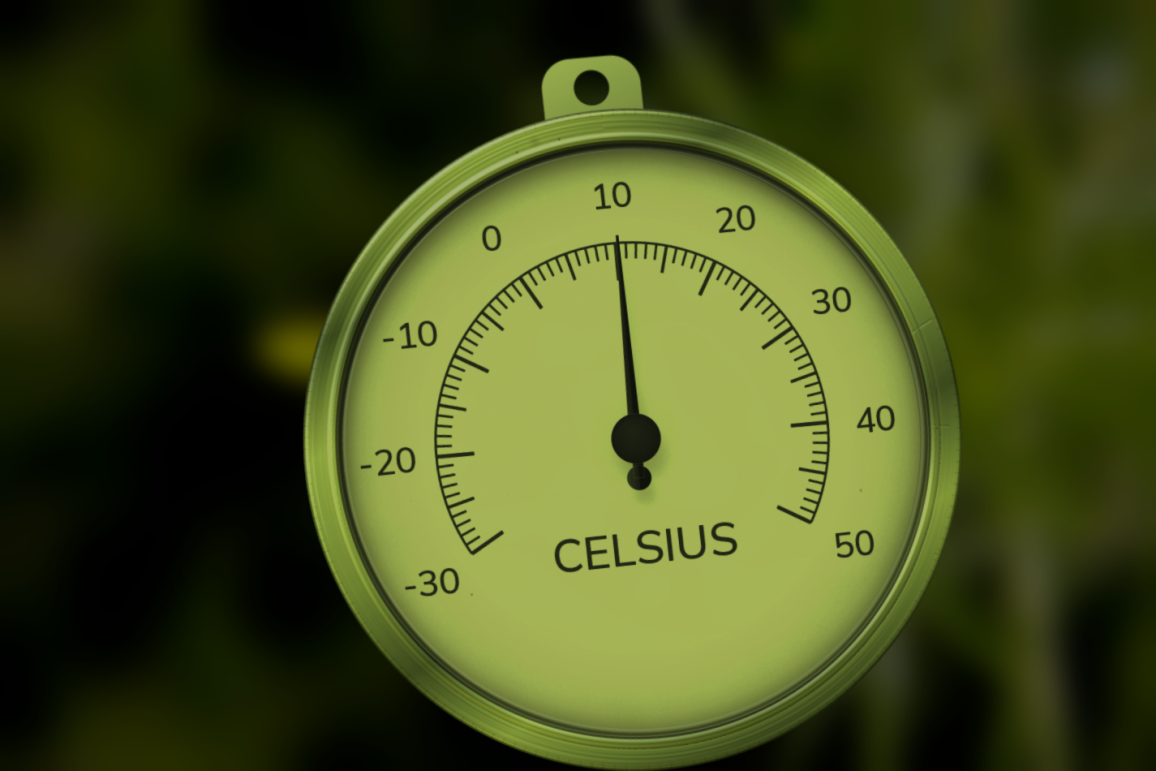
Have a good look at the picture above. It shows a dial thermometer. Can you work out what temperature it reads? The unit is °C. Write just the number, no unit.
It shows 10
